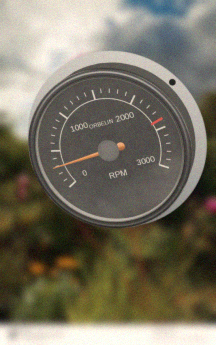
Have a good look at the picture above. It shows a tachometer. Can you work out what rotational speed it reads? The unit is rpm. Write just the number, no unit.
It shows 300
